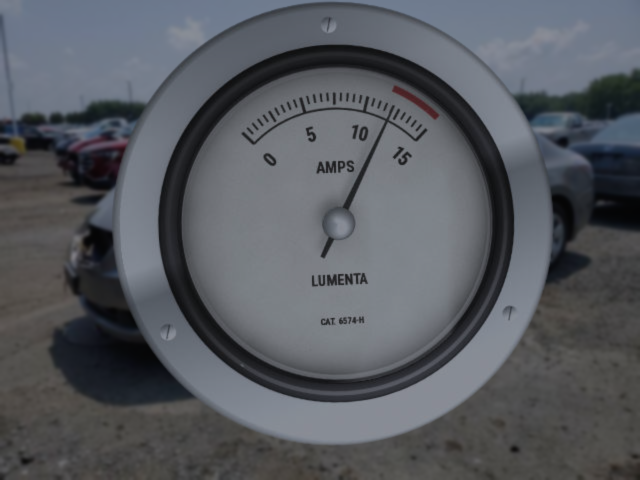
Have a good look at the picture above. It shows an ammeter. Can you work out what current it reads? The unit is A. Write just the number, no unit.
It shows 12
